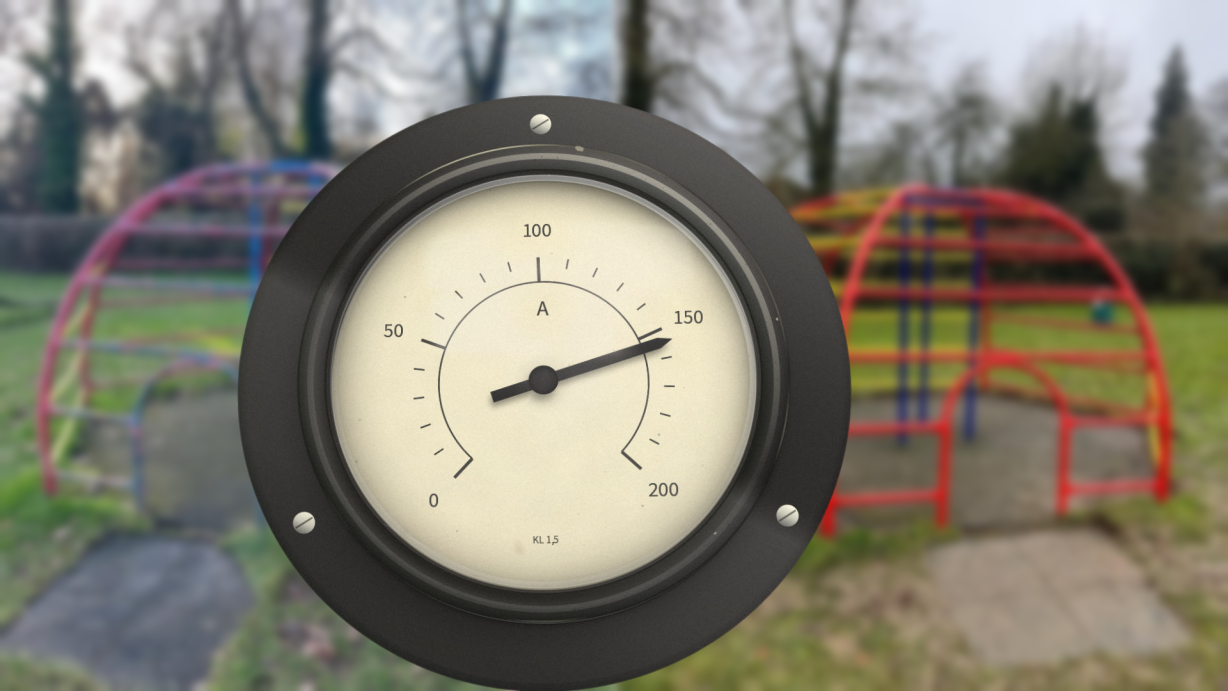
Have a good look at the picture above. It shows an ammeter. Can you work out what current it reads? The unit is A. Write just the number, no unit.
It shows 155
